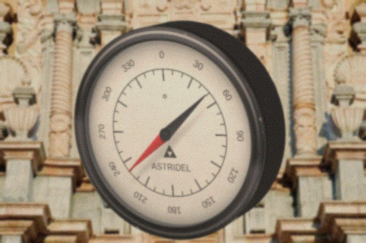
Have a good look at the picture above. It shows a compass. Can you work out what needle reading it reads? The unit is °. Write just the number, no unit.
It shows 230
